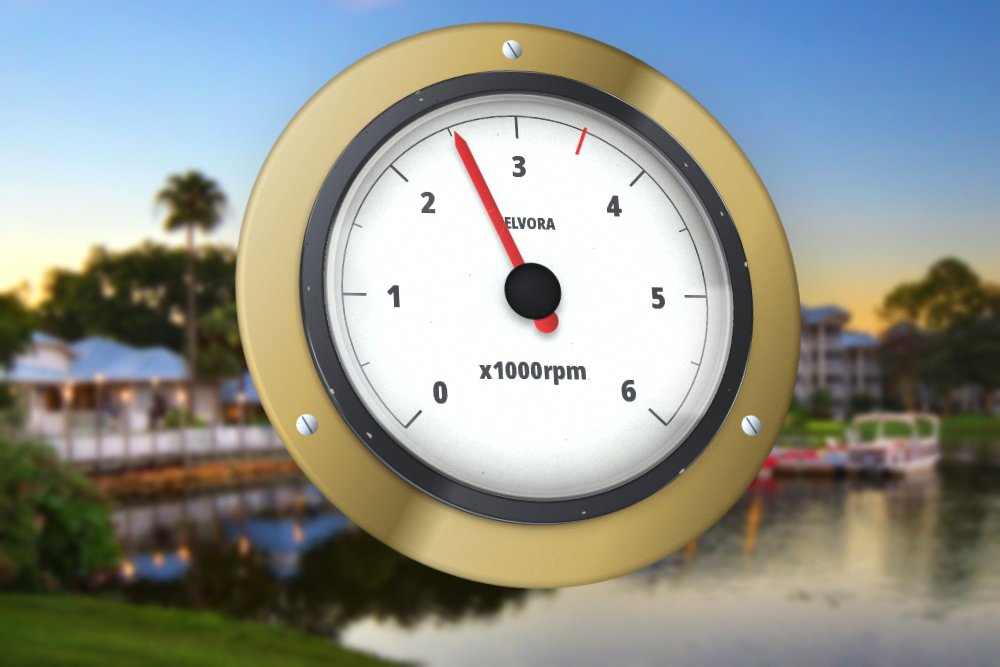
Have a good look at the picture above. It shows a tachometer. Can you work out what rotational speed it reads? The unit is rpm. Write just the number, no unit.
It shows 2500
